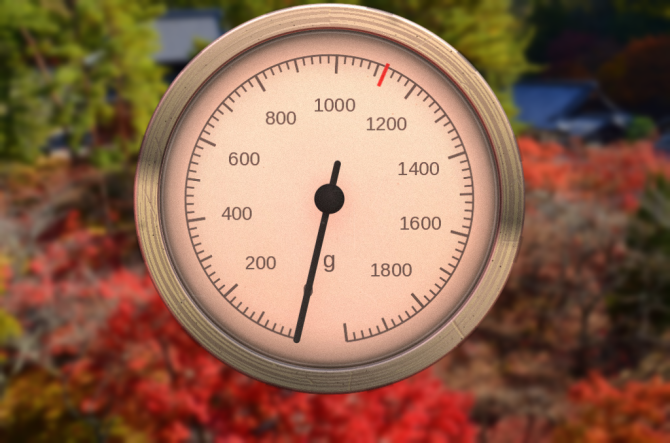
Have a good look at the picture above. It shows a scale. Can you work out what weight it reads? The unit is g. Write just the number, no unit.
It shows 0
